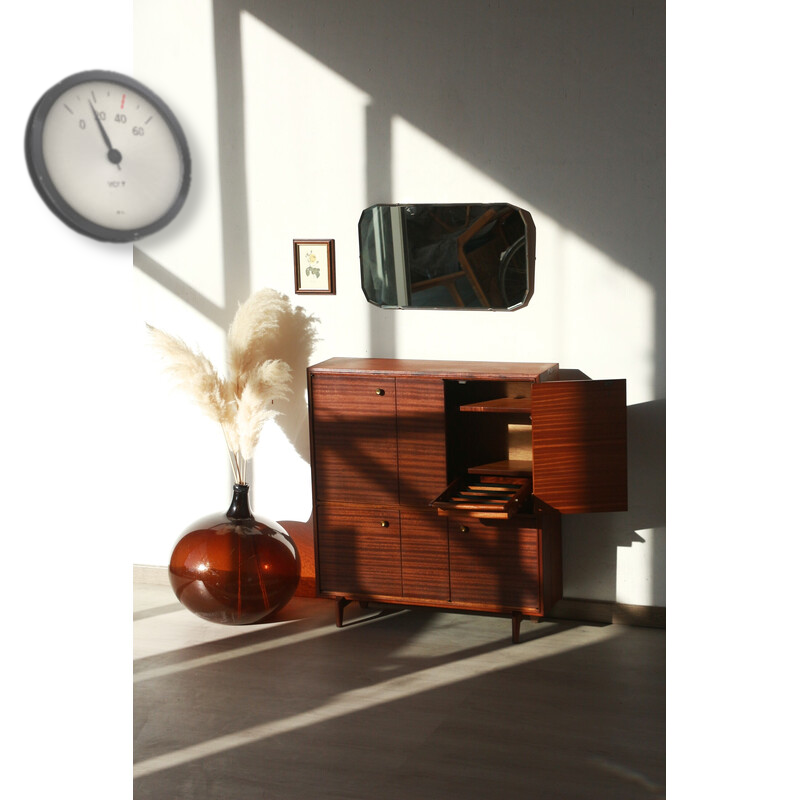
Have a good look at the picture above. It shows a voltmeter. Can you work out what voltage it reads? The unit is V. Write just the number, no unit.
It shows 15
